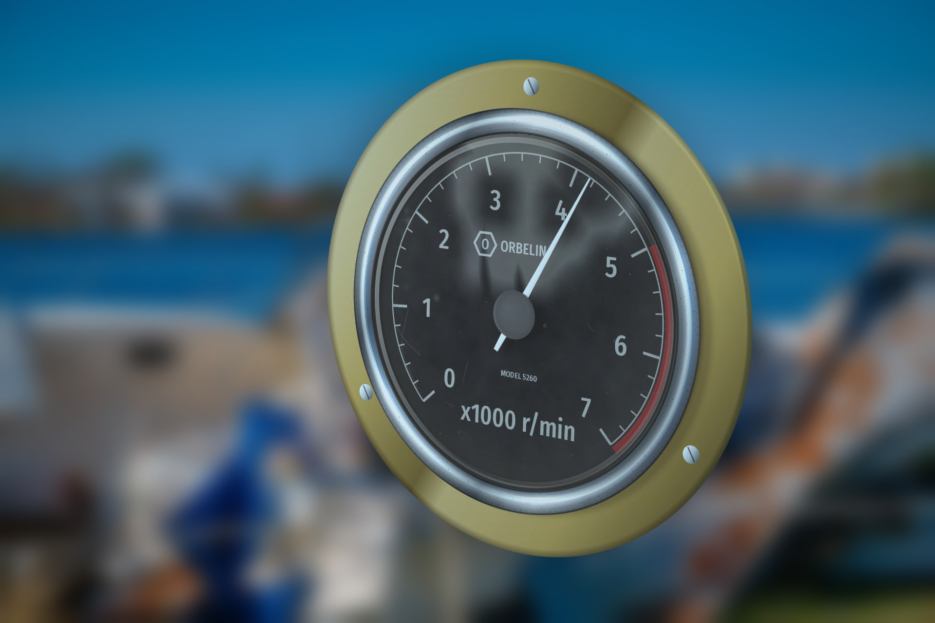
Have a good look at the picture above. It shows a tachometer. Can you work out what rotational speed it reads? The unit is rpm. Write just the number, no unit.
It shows 4200
